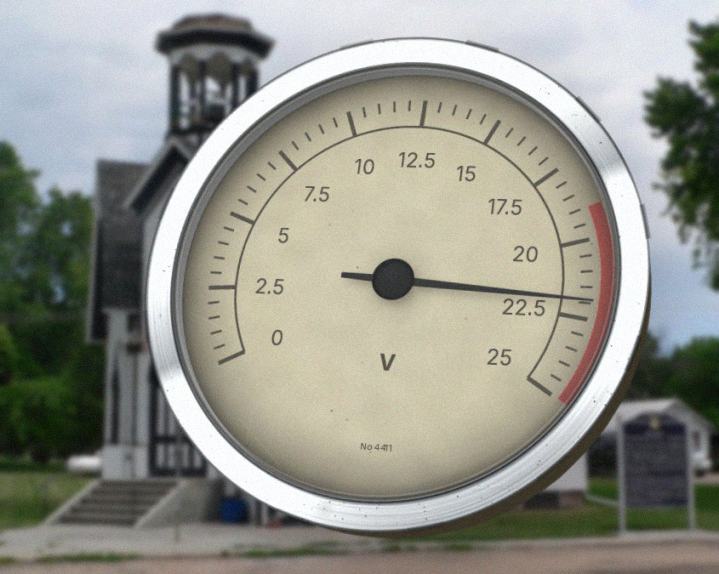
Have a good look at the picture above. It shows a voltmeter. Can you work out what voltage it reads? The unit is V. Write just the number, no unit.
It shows 22
